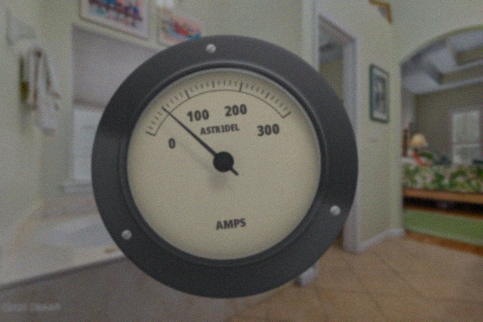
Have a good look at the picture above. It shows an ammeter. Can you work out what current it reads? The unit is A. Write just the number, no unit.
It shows 50
